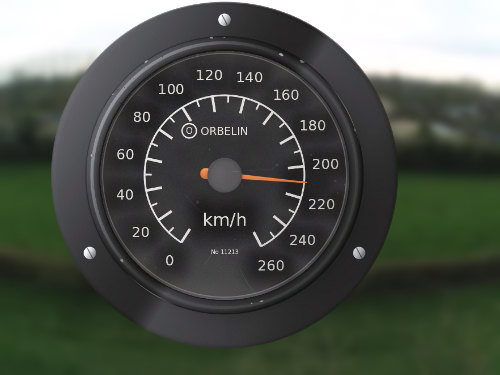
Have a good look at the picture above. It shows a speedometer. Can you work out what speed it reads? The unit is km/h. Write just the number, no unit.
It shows 210
